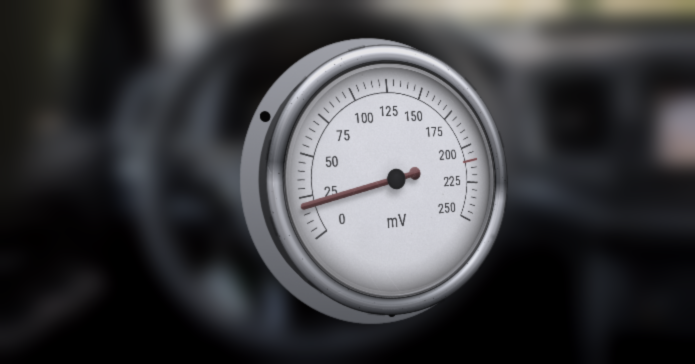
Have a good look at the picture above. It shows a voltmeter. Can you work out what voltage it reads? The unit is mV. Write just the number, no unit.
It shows 20
